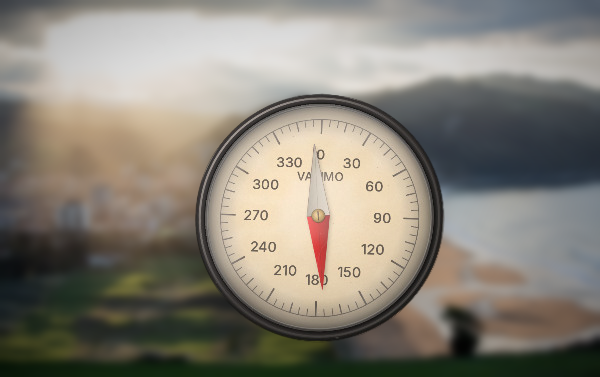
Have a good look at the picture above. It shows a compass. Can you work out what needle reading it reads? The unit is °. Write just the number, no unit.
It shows 175
